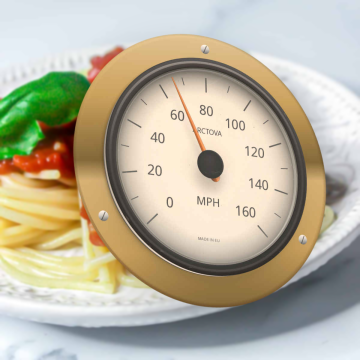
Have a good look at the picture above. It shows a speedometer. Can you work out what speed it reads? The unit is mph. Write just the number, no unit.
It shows 65
